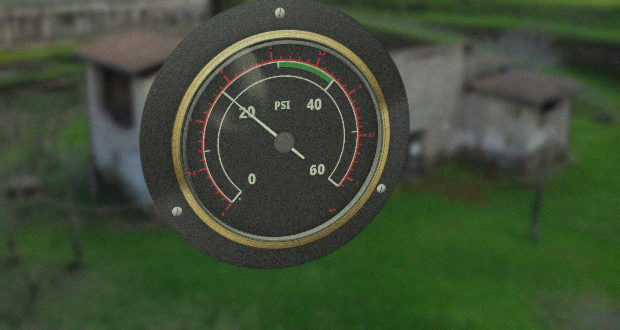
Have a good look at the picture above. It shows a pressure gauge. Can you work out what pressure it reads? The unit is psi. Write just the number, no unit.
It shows 20
